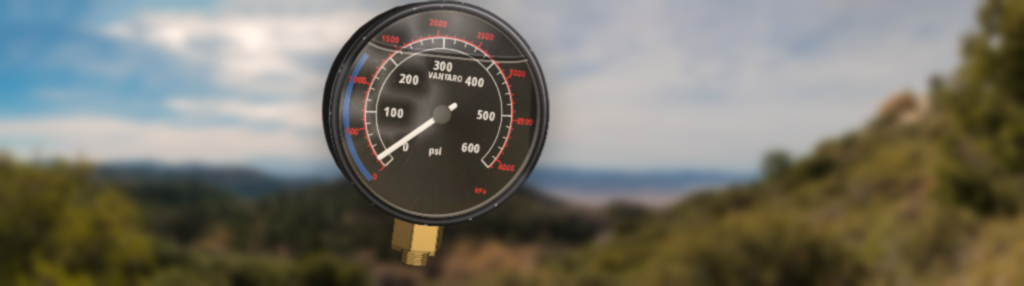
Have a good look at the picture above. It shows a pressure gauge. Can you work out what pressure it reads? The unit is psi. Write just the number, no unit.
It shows 20
